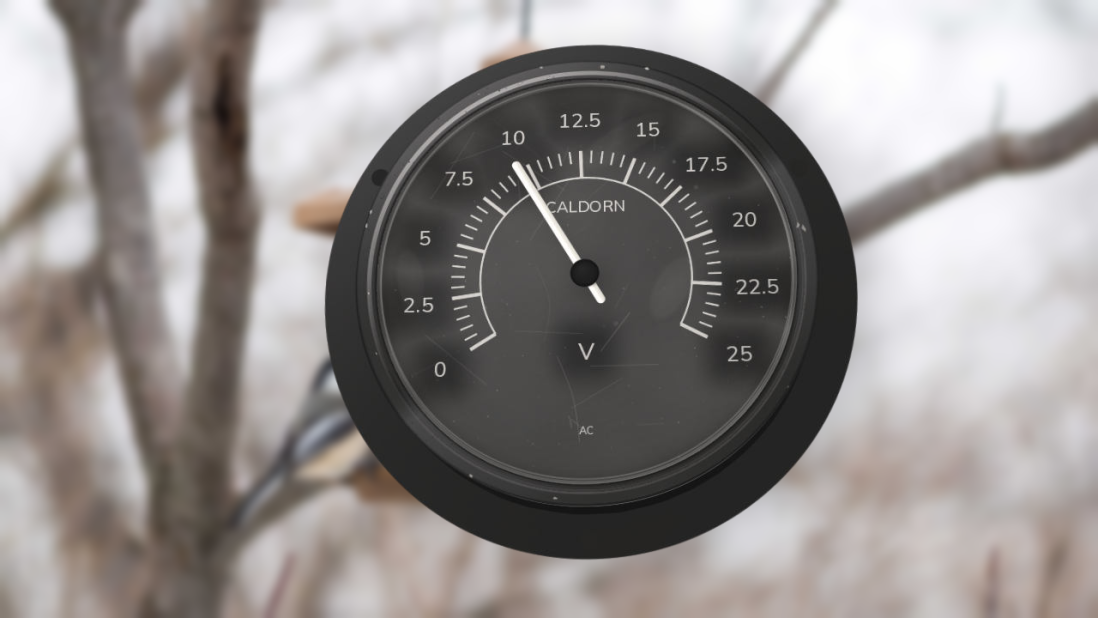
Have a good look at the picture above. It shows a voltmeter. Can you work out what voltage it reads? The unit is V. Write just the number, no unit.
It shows 9.5
